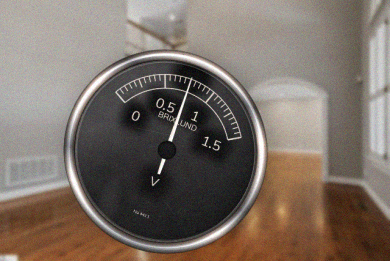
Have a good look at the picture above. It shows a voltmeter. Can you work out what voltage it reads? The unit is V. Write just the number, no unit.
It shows 0.75
